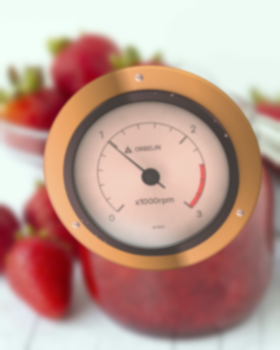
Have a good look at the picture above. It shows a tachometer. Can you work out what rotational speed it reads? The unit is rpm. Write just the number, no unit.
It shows 1000
